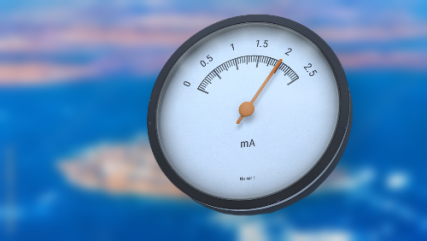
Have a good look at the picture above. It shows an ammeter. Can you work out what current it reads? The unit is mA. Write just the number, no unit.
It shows 2
